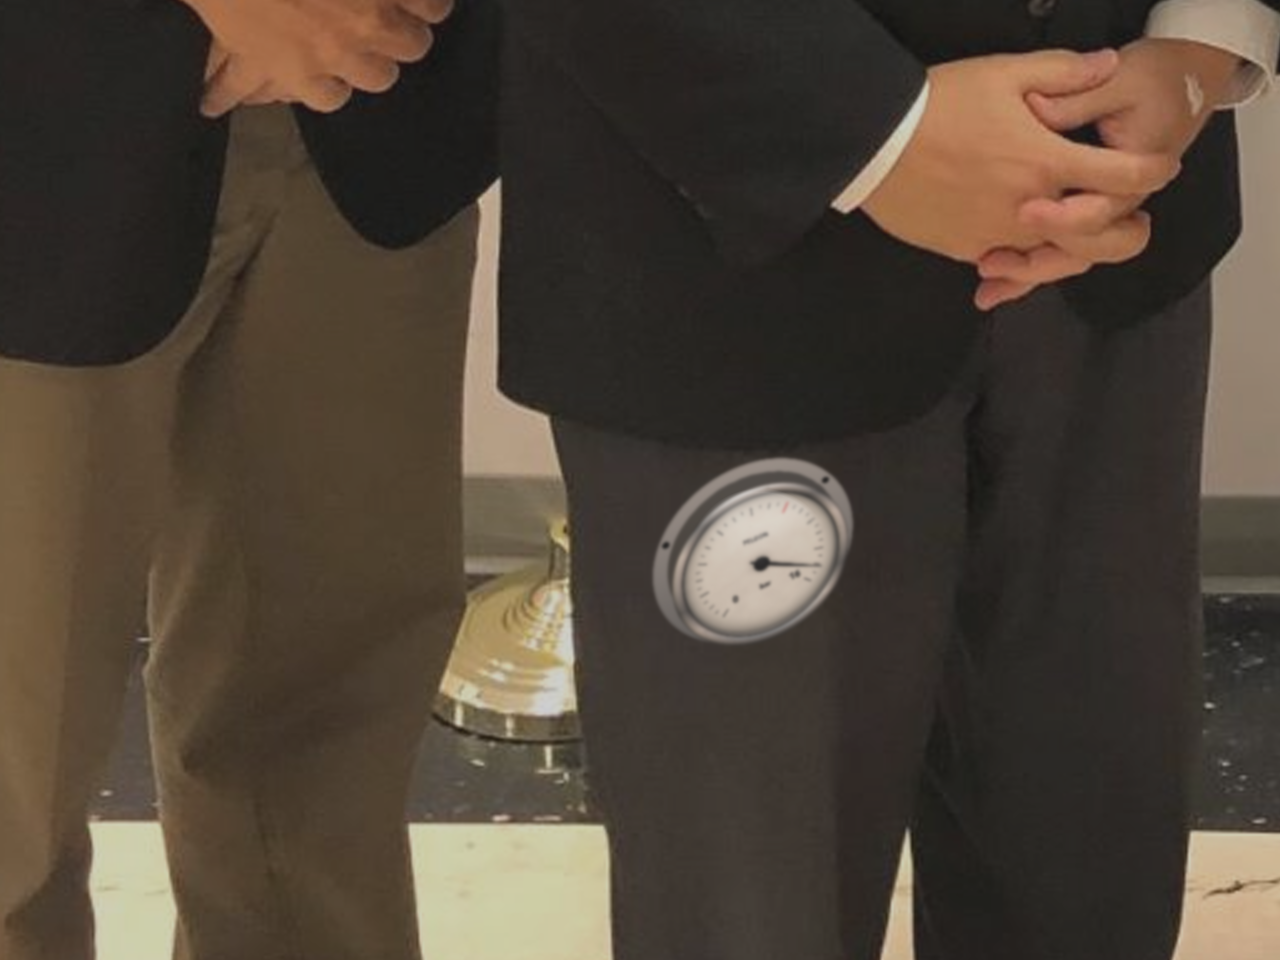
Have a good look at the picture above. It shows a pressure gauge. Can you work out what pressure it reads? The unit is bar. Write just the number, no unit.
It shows 15
